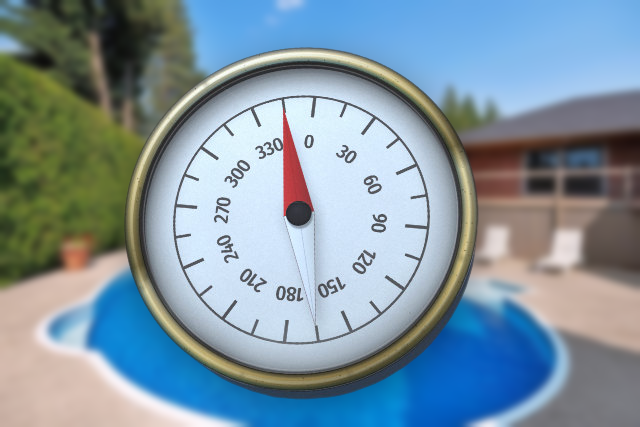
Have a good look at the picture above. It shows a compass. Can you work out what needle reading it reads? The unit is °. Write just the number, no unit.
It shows 345
